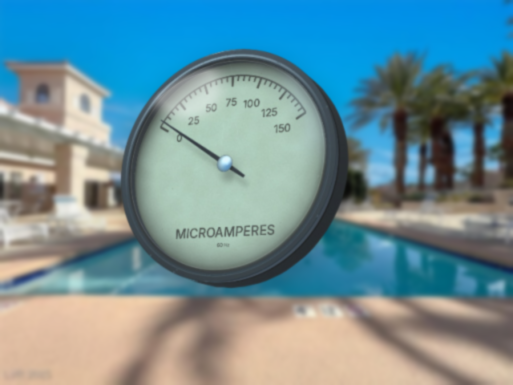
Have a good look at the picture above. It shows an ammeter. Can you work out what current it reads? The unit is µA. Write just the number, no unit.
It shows 5
